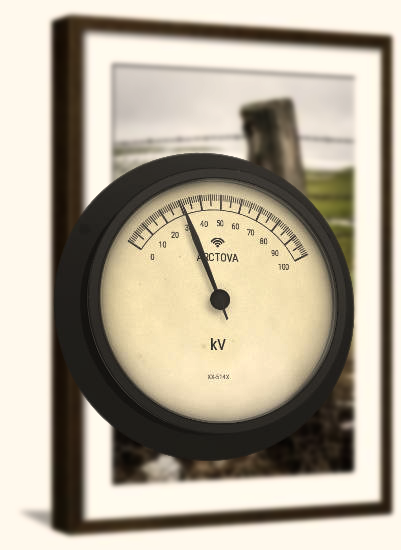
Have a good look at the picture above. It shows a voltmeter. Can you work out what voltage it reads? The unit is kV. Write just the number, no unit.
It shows 30
